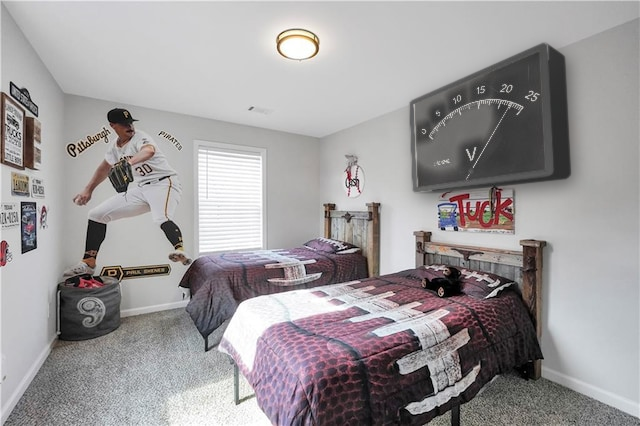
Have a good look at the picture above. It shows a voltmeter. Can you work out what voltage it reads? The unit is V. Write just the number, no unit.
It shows 22.5
